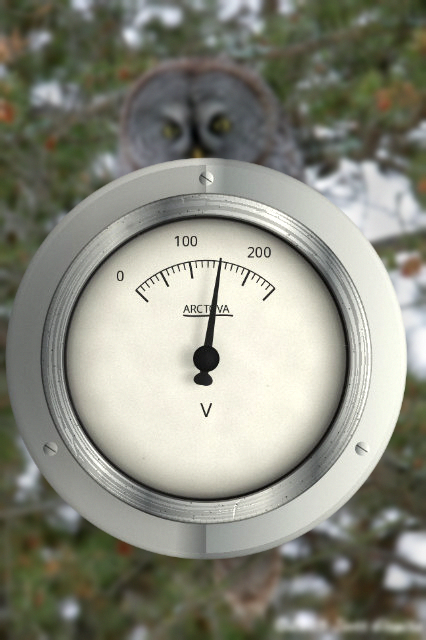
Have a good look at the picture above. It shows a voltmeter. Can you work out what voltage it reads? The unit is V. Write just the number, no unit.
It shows 150
